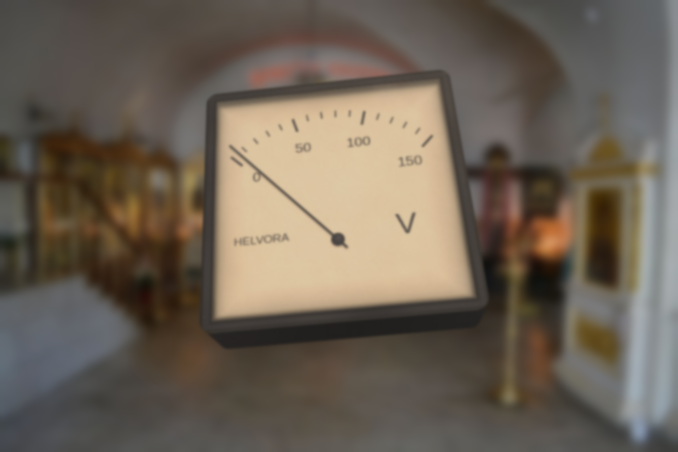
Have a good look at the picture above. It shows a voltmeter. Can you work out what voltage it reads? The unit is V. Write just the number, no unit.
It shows 5
